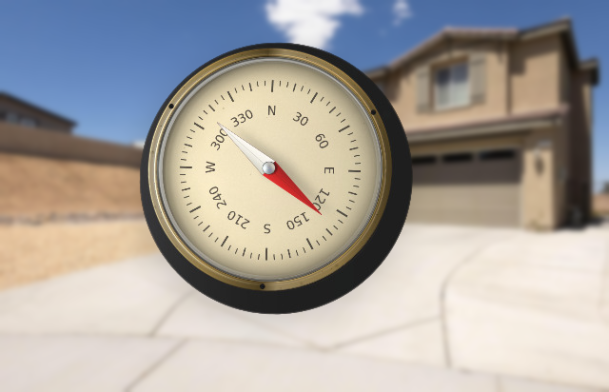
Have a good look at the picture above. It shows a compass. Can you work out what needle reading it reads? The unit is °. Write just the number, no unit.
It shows 130
